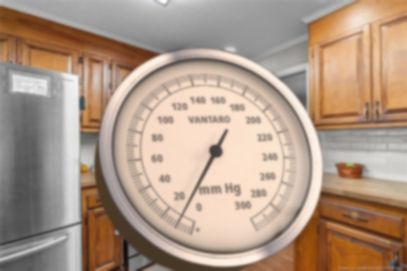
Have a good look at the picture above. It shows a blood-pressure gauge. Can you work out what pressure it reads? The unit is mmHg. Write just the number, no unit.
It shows 10
